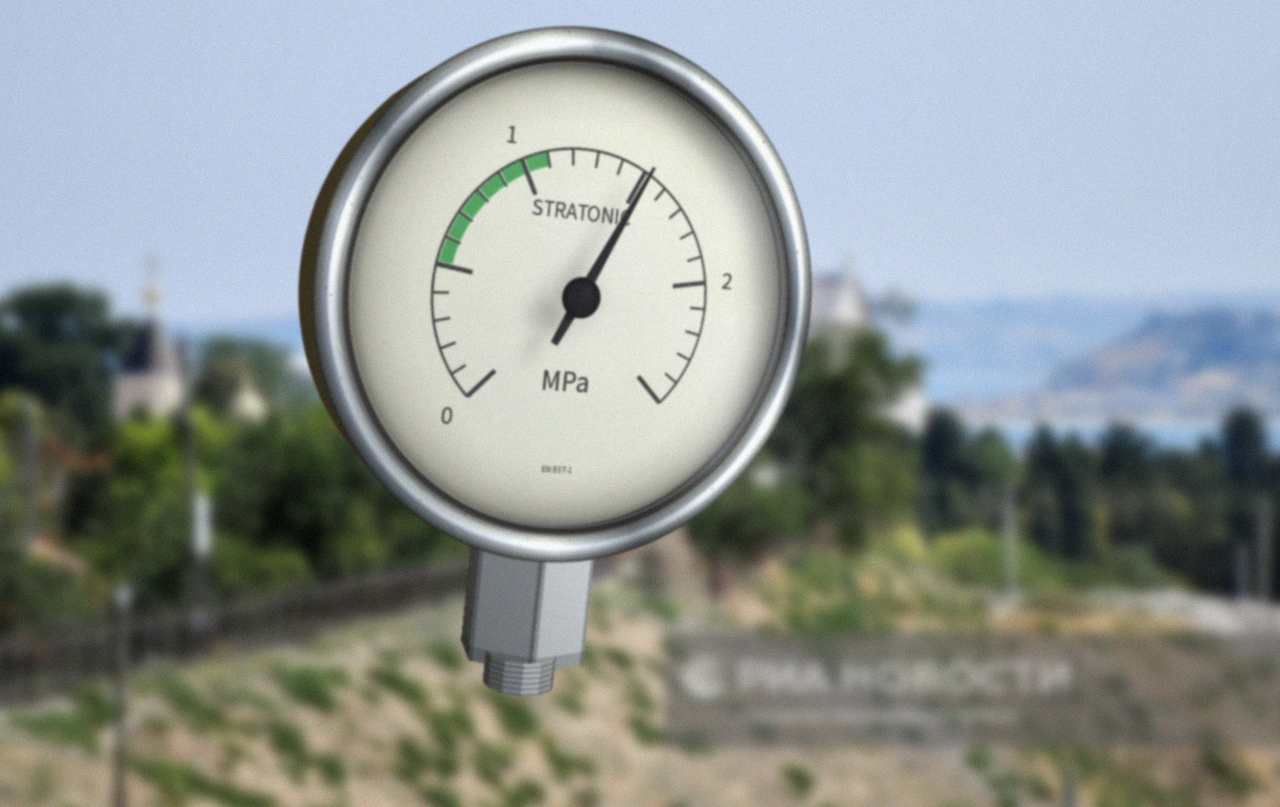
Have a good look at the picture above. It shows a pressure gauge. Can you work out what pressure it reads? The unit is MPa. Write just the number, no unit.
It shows 1.5
